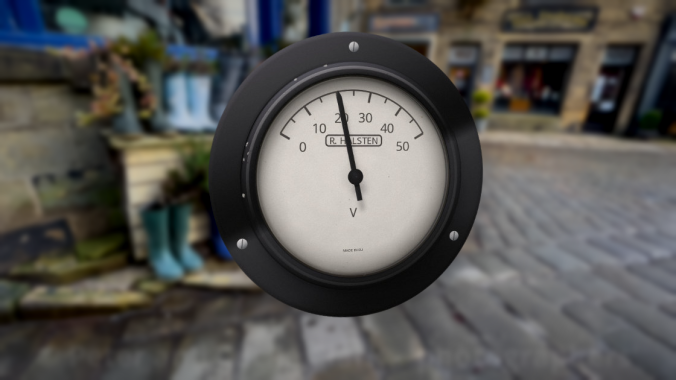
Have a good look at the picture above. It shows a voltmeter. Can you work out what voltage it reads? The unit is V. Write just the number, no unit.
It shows 20
